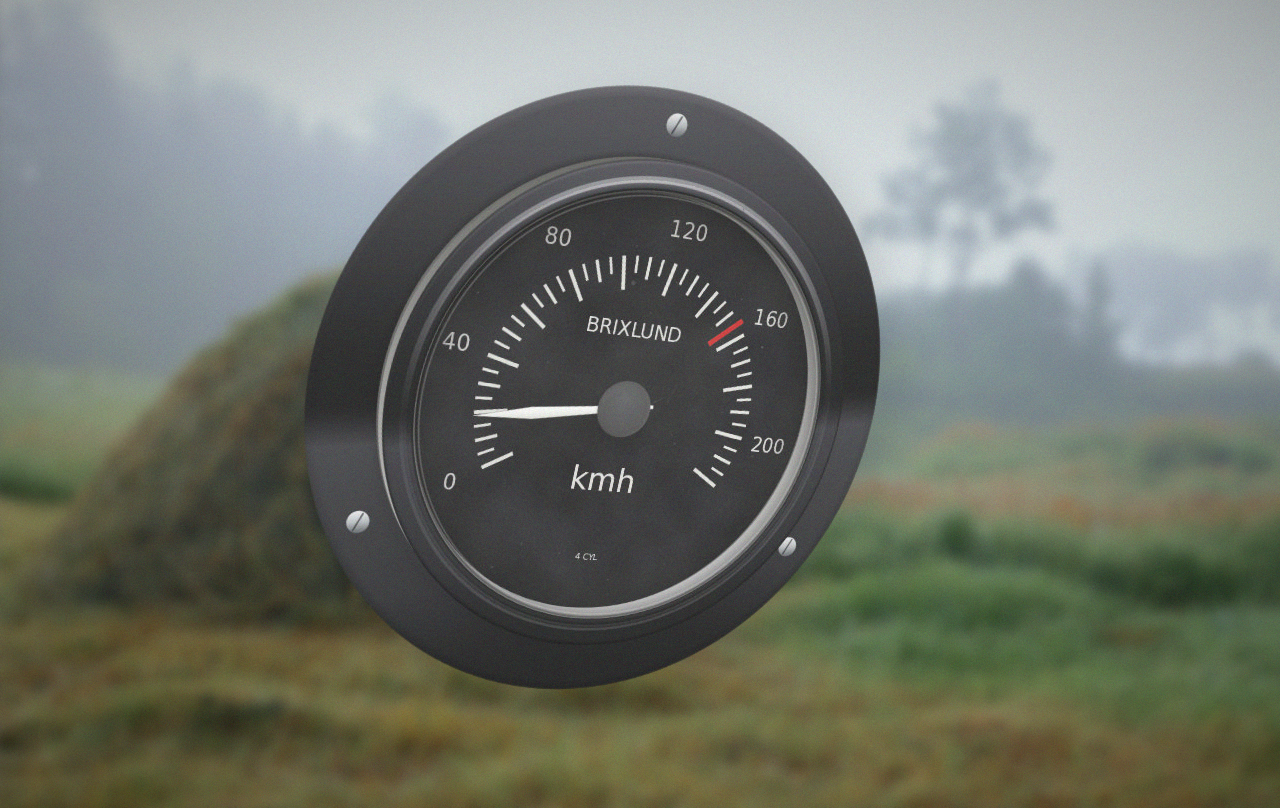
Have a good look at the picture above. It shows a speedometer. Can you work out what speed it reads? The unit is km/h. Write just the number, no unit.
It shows 20
